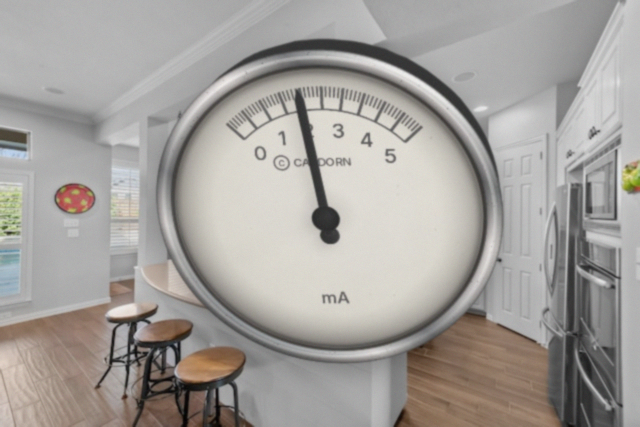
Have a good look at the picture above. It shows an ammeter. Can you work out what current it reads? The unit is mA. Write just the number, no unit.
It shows 2
